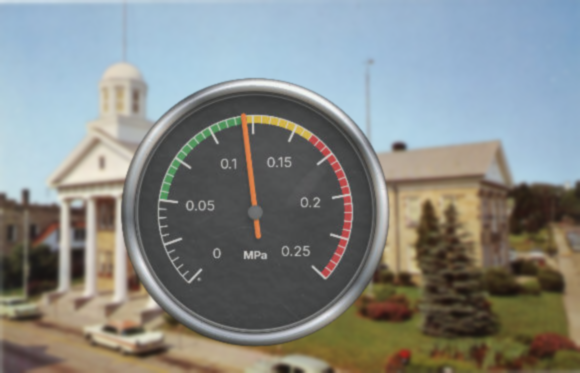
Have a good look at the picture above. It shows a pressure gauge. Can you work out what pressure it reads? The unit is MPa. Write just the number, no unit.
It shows 0.12
